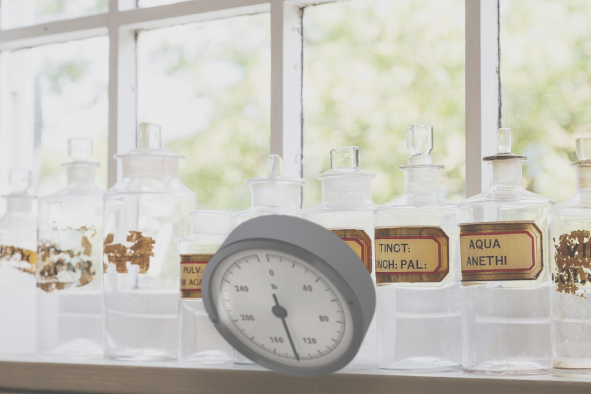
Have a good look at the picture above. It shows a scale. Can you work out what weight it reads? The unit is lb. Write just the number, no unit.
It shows 140
